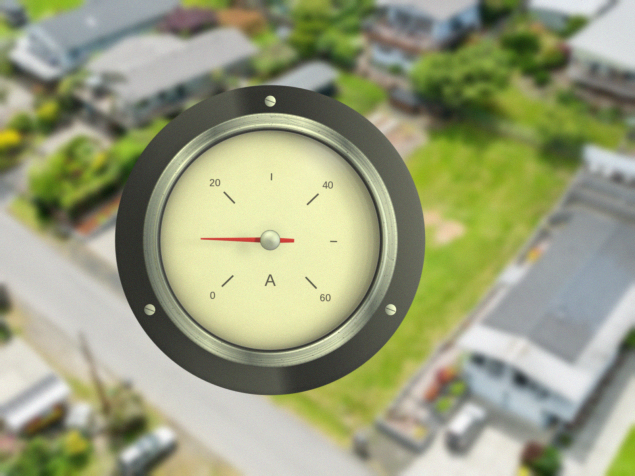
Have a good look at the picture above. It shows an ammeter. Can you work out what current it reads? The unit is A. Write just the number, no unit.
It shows 10
